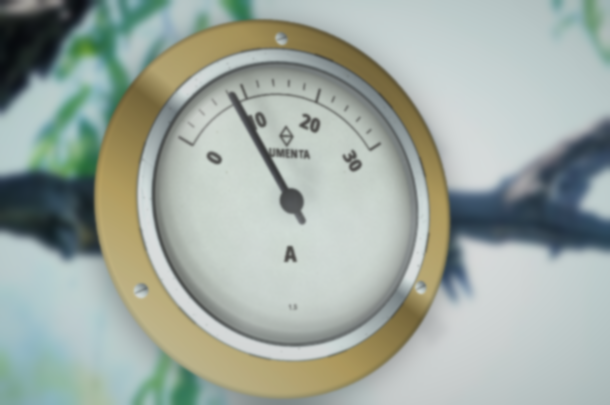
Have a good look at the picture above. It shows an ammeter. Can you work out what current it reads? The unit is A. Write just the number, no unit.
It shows 8
